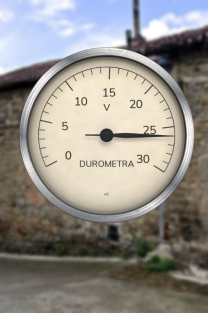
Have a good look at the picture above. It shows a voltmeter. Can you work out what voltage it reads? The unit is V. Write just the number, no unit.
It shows 26
